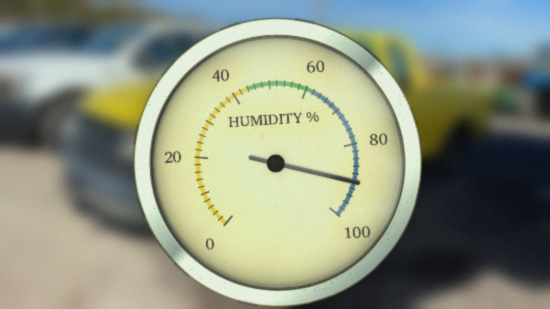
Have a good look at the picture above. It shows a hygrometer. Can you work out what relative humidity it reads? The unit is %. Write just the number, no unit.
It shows 90
